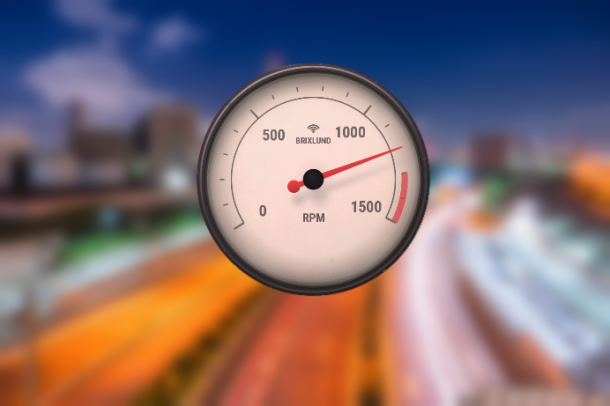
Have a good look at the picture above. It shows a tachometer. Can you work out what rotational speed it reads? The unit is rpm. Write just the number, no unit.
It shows 1200
